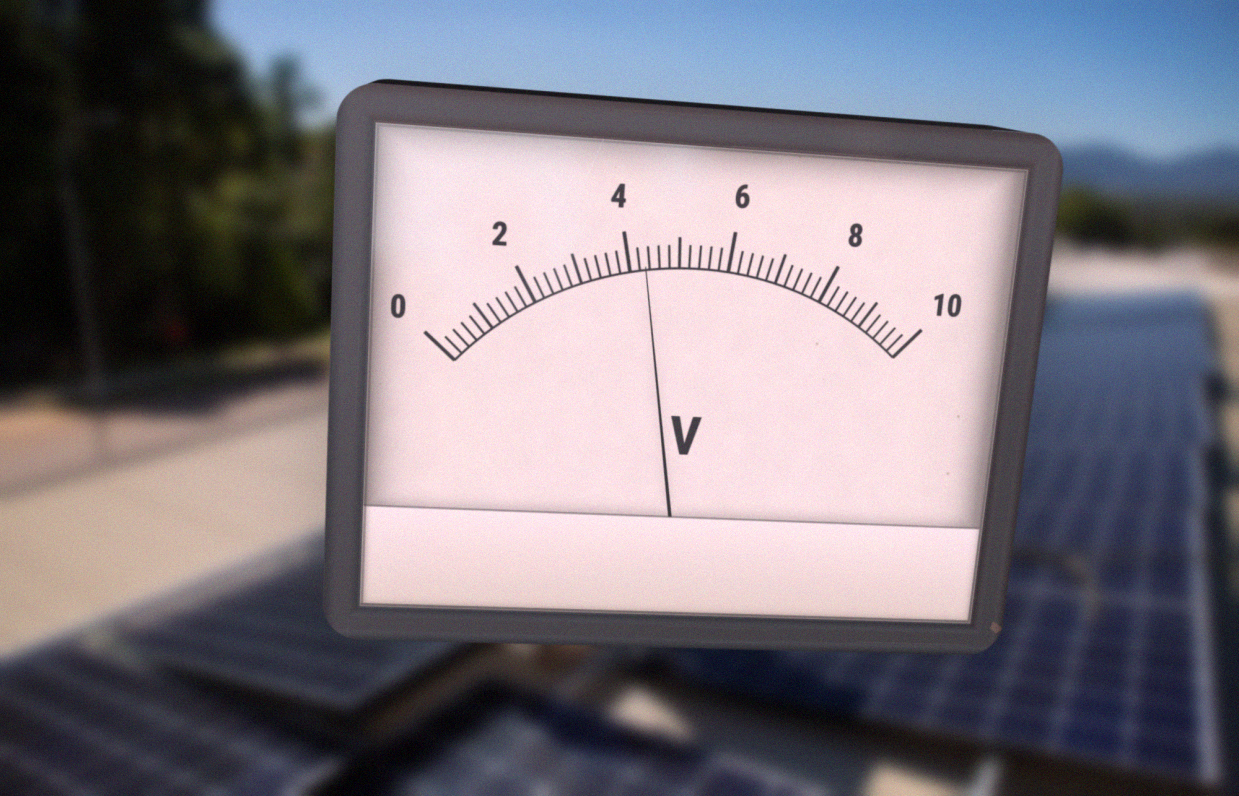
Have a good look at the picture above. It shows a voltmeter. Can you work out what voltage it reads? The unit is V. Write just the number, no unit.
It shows 4.3
